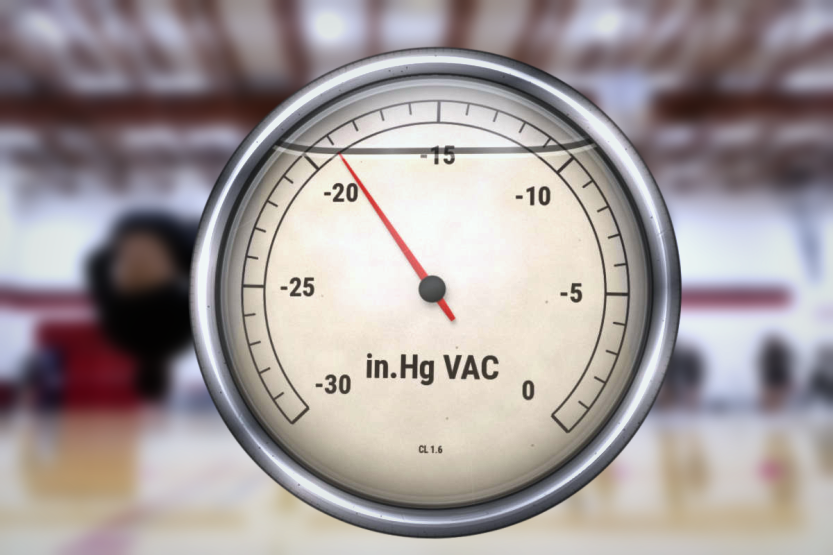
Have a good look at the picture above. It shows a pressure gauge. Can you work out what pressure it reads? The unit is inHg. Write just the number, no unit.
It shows -19
